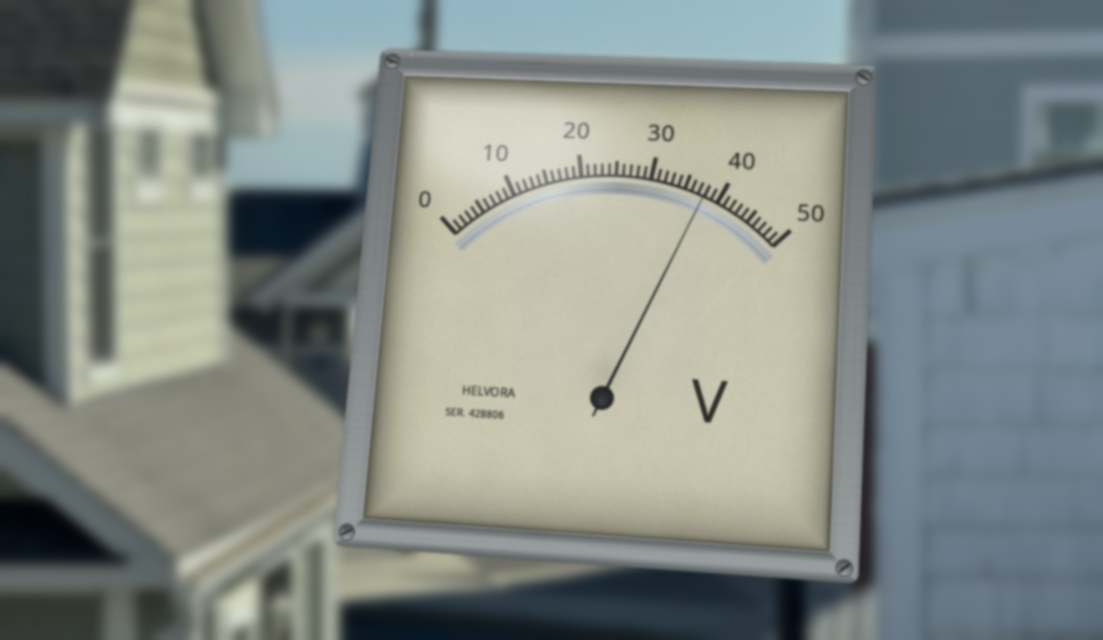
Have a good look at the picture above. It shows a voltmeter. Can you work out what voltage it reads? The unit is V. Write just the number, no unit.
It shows 38
